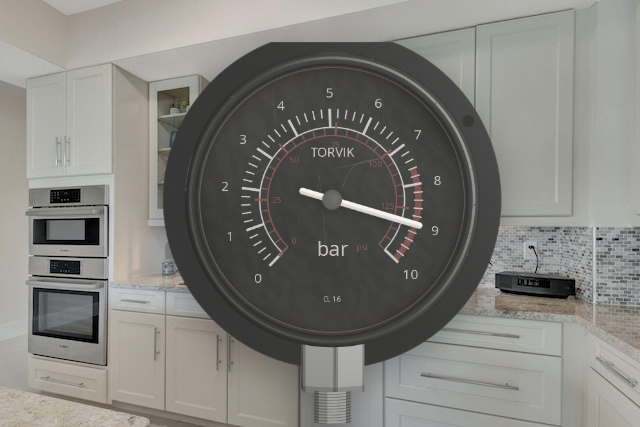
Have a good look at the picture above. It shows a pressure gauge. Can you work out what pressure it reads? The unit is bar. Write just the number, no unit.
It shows 9
